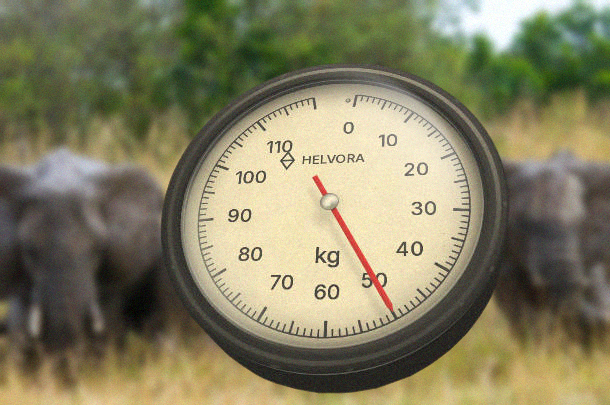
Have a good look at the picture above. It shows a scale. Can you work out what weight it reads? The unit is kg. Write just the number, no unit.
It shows 50
